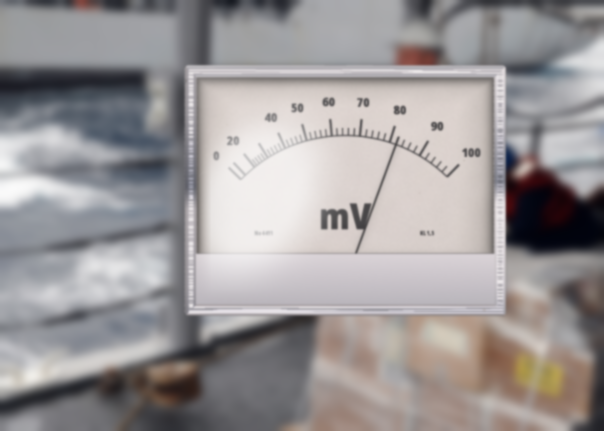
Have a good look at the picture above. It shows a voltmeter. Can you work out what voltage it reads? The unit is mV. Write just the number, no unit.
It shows 82
